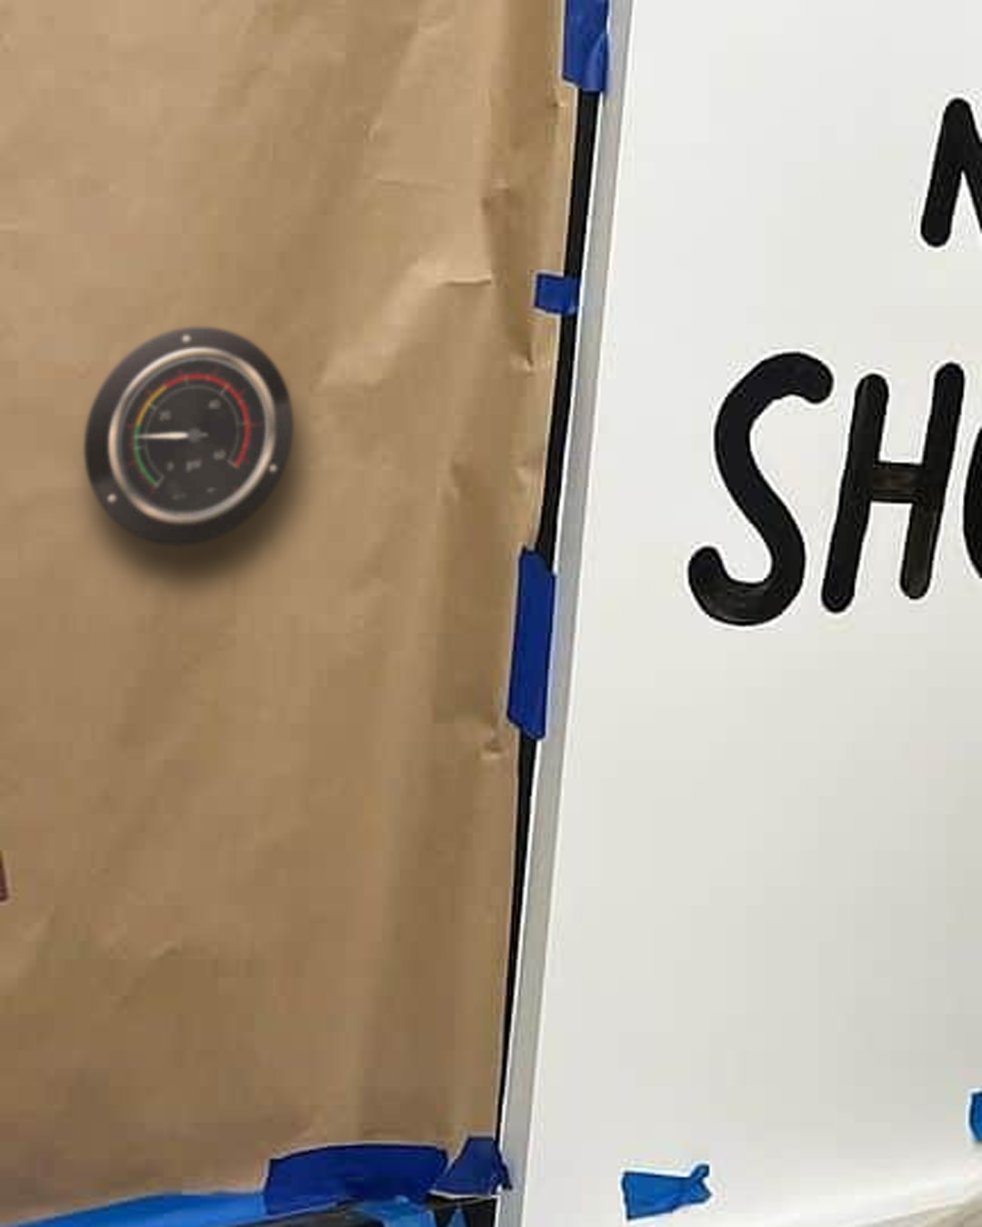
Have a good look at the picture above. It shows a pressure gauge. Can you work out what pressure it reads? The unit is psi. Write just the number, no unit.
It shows 12.5
